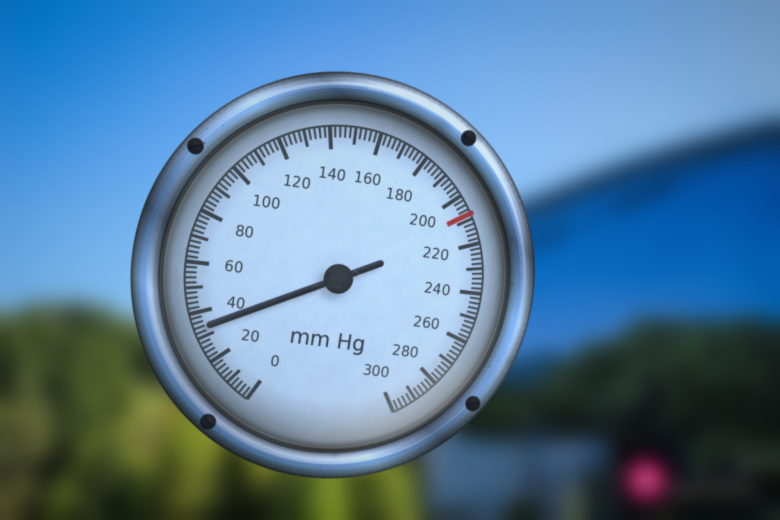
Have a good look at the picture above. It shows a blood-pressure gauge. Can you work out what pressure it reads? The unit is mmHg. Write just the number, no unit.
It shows 34
